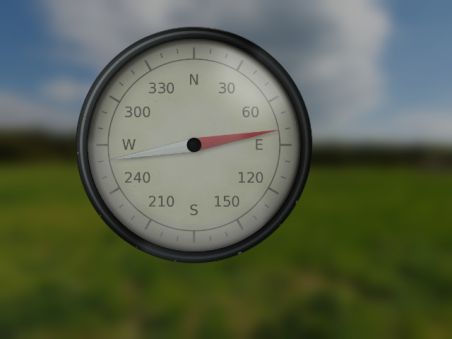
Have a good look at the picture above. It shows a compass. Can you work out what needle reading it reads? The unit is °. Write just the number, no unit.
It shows 80
